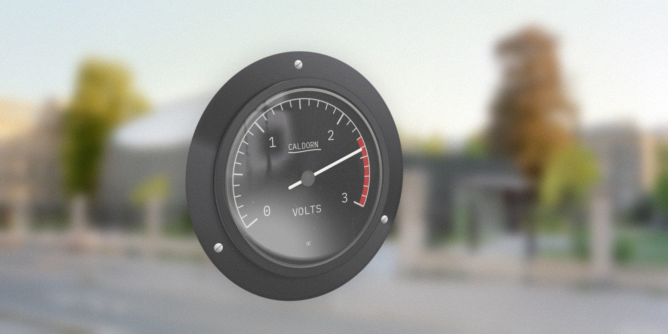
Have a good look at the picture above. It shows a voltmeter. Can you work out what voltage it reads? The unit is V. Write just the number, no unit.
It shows 2.4
